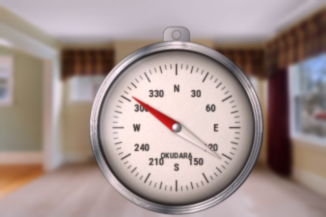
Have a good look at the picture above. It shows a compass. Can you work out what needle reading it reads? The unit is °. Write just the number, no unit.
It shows 305
